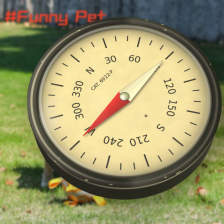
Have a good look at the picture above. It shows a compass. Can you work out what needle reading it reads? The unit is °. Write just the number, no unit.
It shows 270
